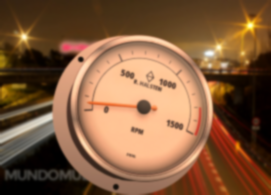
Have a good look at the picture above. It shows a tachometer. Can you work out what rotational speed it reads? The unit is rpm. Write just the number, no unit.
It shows 50
